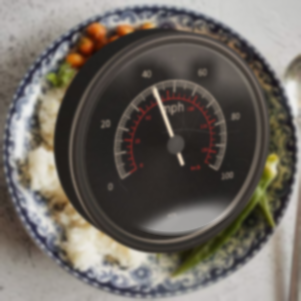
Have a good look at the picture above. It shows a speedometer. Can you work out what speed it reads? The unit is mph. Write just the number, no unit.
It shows 40
